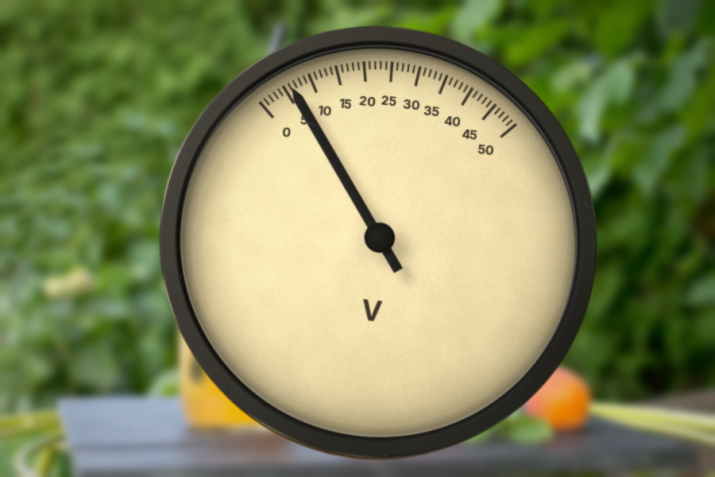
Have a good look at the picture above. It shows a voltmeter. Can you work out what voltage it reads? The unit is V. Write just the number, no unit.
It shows 6
